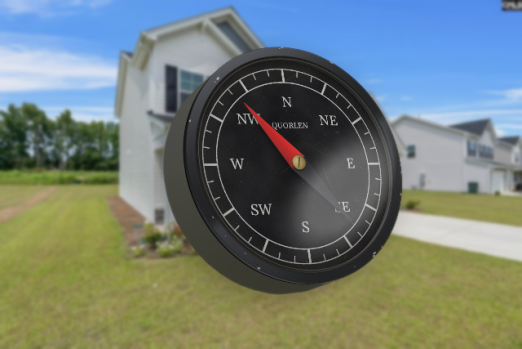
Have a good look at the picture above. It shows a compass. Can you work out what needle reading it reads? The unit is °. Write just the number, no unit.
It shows 320
